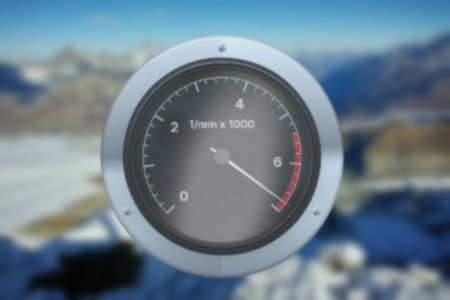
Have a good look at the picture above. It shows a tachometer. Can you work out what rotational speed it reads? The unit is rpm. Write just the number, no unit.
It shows 6800
